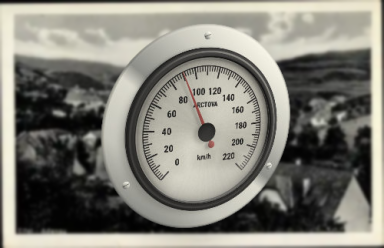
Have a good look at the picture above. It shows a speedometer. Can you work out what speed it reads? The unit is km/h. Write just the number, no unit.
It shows 90
